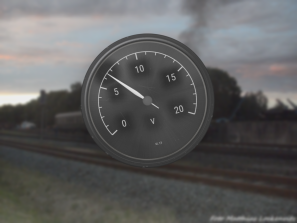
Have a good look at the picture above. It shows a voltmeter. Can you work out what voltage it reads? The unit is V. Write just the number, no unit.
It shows 6.5
